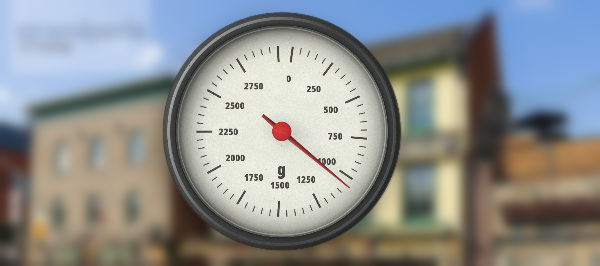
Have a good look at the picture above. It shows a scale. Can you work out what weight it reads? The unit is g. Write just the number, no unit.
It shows 1050
